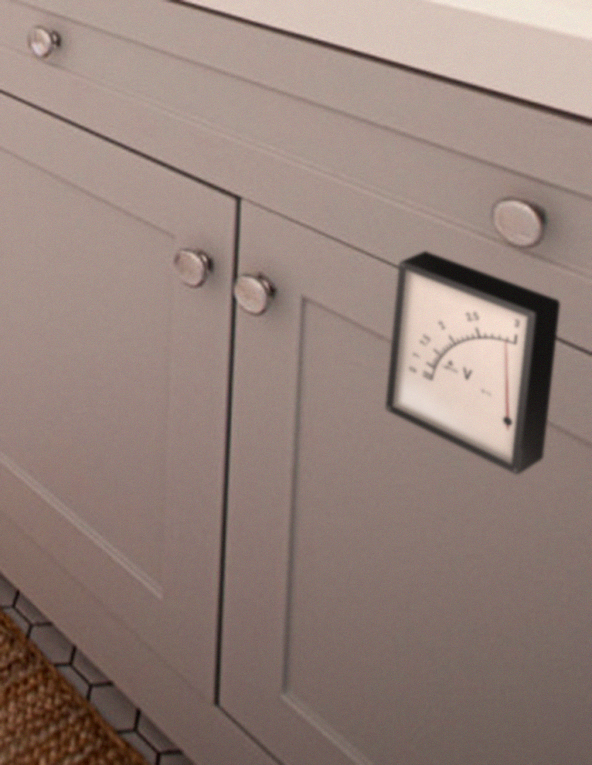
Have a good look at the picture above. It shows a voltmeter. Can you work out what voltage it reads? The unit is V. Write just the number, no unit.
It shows 2.9
